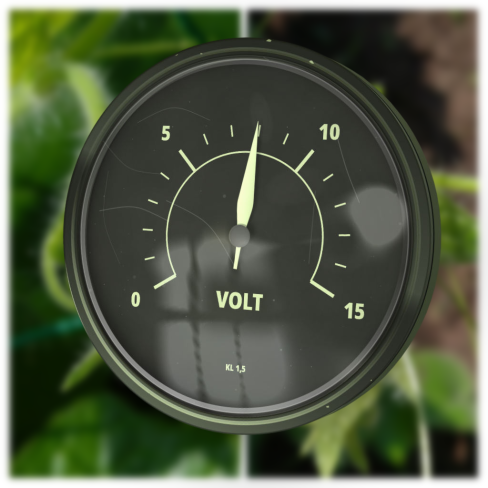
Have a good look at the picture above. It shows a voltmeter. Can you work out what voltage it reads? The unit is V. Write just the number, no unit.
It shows 8
